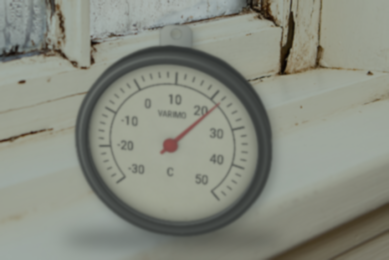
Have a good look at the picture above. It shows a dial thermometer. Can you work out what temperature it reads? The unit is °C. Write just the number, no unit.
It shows 22
